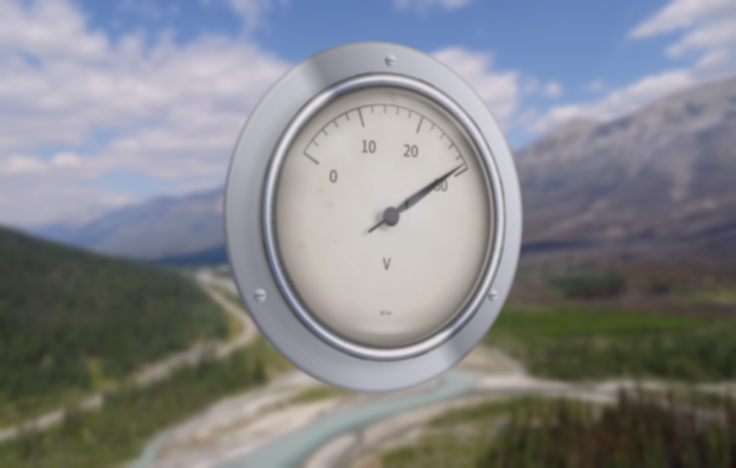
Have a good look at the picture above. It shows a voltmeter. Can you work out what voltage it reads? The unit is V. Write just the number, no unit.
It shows 29
